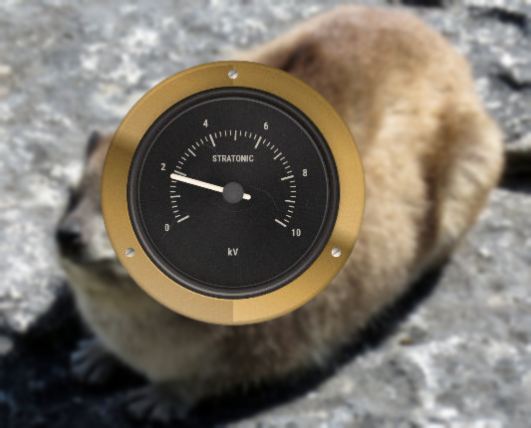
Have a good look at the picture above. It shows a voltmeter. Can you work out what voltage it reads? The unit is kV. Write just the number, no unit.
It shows 1.8
